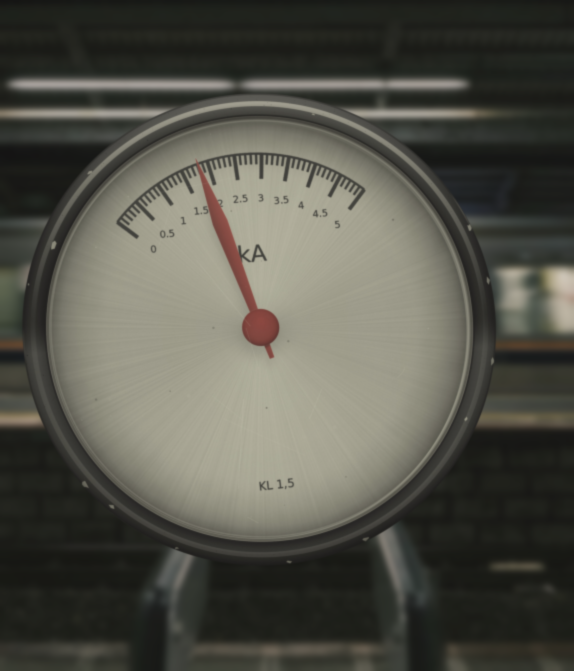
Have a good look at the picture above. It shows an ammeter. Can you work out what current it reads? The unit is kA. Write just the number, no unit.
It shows 1.8
